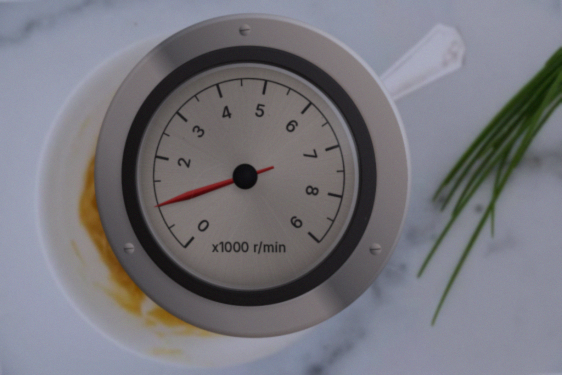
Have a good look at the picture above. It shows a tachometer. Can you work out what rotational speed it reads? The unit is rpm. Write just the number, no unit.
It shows 1000
